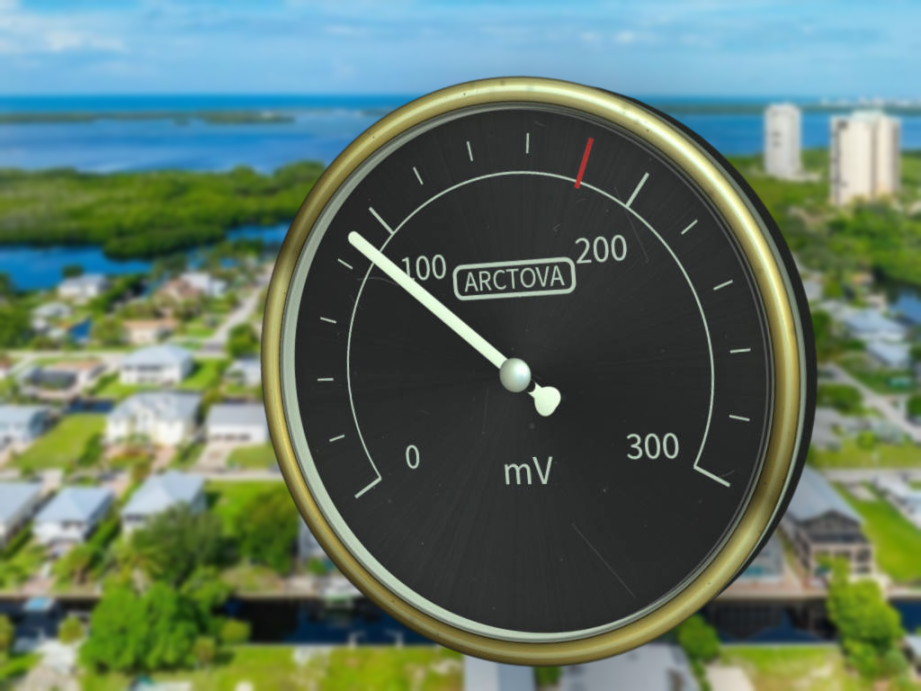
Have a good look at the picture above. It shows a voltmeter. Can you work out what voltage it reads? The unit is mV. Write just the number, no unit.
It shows 90
